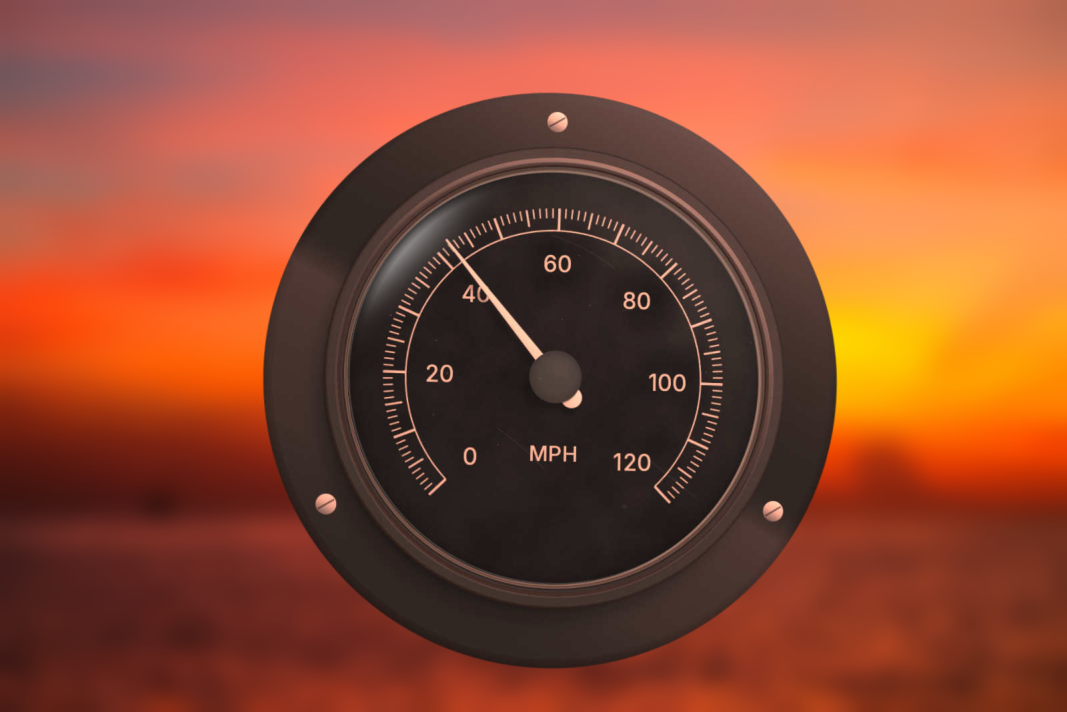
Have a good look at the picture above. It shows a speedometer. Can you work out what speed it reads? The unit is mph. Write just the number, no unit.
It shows 42
